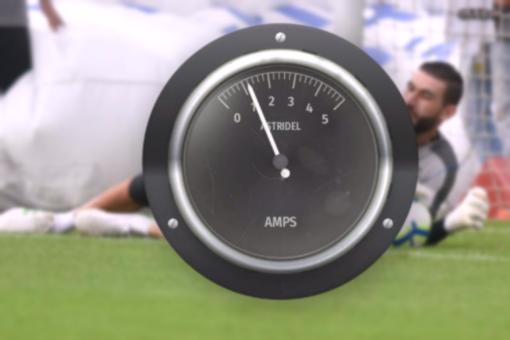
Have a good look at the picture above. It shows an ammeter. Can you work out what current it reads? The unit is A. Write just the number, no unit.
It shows 1.2
